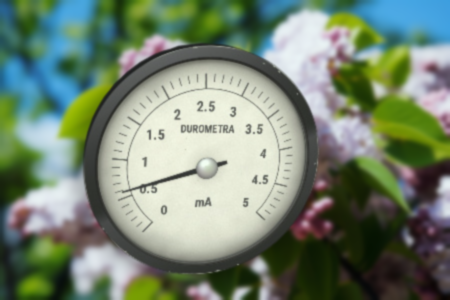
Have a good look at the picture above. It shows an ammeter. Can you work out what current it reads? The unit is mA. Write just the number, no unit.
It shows 0.6
